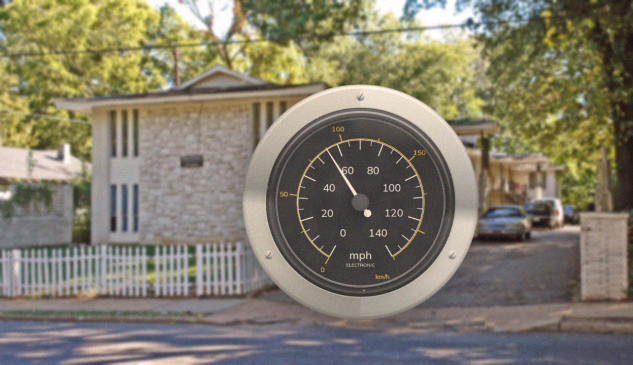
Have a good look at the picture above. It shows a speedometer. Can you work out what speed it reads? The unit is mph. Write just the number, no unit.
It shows 55
